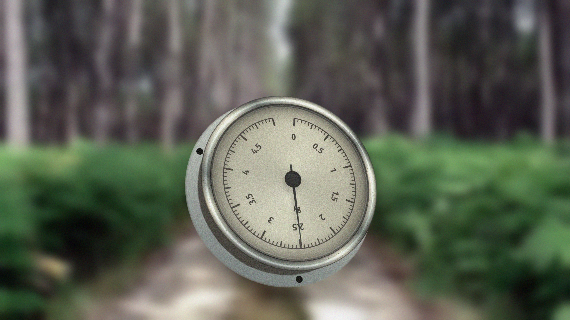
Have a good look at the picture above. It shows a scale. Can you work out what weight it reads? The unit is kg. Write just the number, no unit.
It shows 2.5
